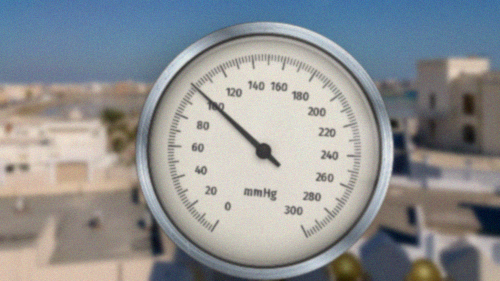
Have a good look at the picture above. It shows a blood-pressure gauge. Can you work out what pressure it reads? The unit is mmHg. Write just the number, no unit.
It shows 100
